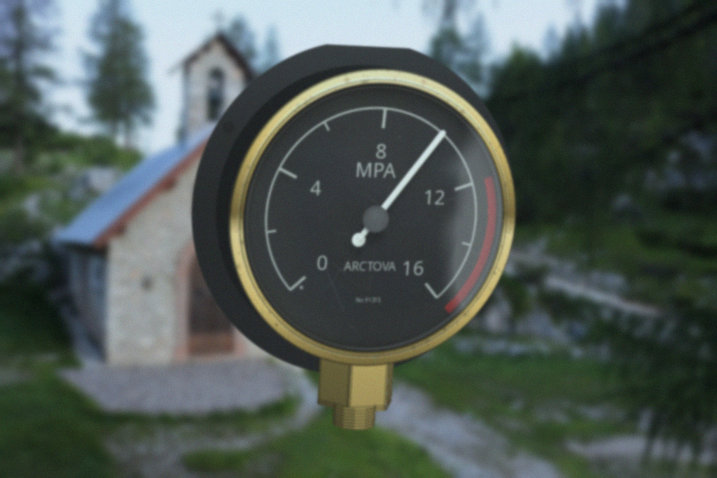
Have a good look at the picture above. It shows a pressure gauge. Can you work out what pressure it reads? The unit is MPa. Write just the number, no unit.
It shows 10
